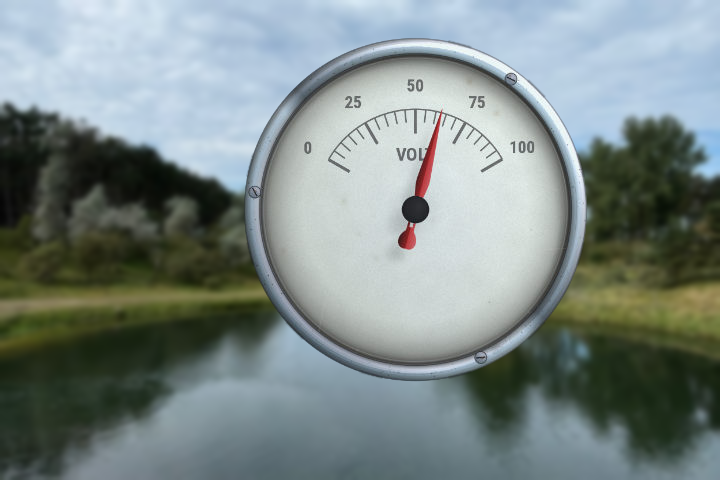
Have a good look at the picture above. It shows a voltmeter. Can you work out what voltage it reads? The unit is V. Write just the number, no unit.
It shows 62.5
